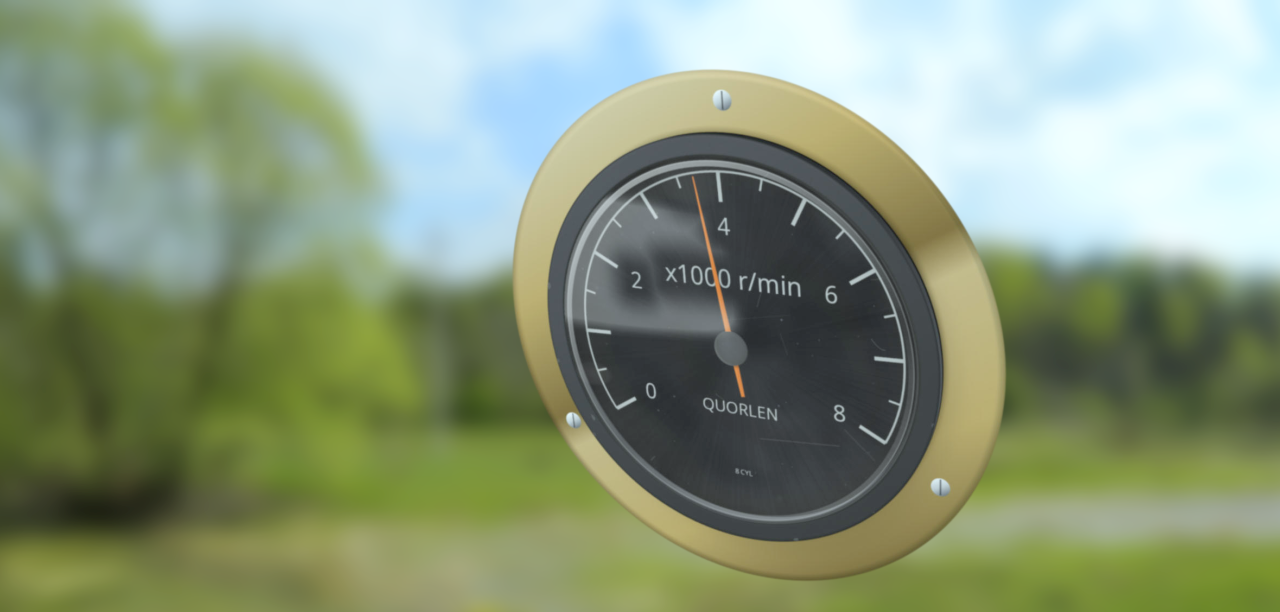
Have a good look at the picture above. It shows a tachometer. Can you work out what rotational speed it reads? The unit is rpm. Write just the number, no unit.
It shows 3750
